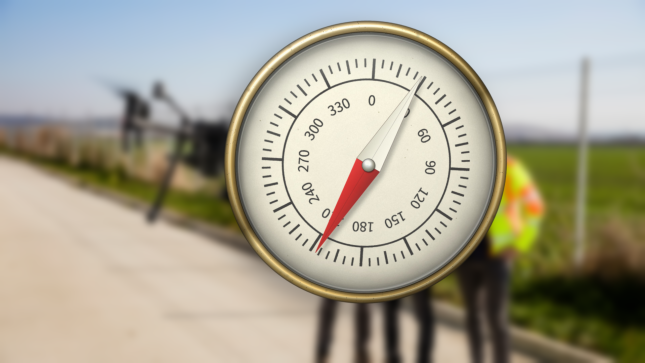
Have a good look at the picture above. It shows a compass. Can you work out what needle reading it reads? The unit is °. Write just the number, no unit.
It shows 207.5
